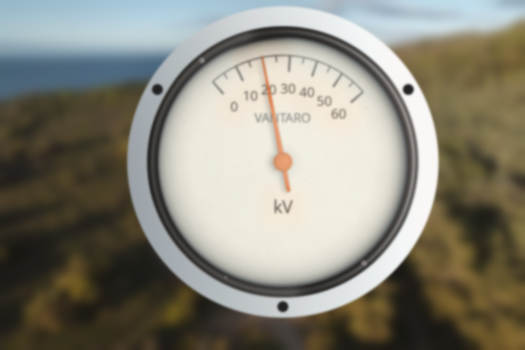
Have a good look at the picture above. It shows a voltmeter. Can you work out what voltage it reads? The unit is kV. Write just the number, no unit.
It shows 20
